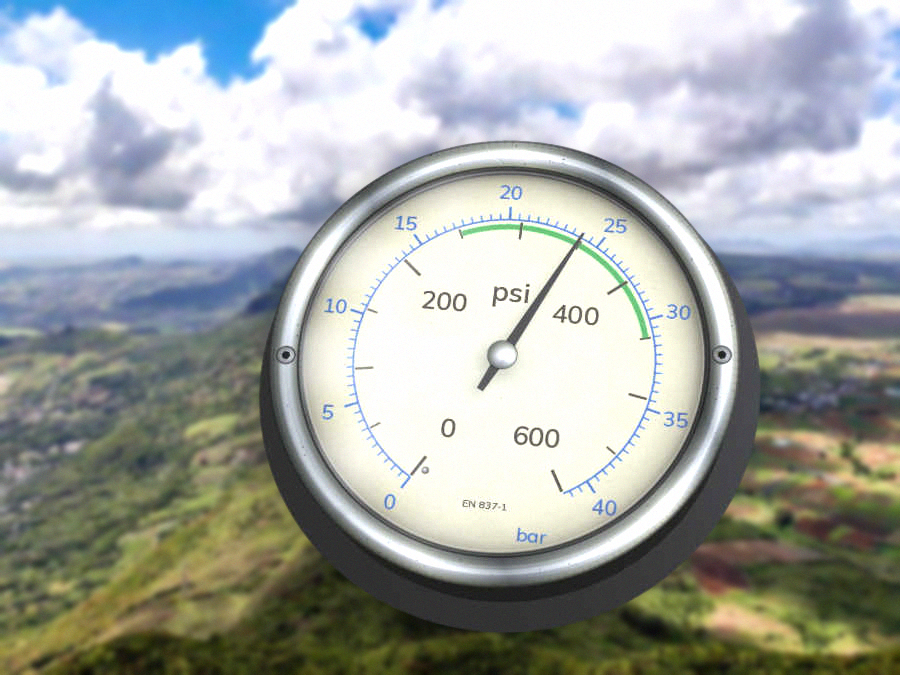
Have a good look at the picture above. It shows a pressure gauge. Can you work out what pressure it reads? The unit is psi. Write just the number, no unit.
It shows 350
